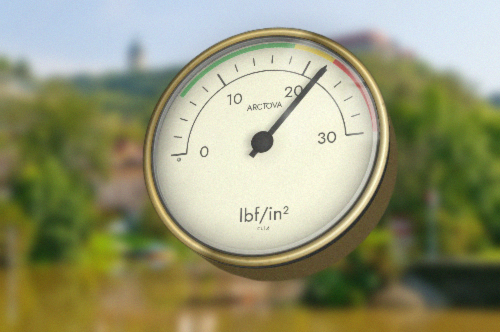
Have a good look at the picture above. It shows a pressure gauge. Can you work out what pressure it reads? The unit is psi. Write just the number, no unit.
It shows 22
